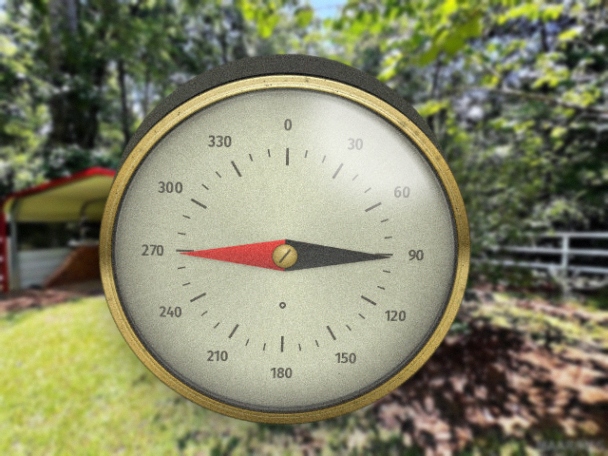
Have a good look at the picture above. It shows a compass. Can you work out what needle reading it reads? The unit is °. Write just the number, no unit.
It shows 270
